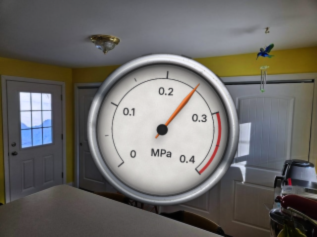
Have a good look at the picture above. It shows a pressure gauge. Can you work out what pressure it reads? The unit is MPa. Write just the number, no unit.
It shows 0.25
